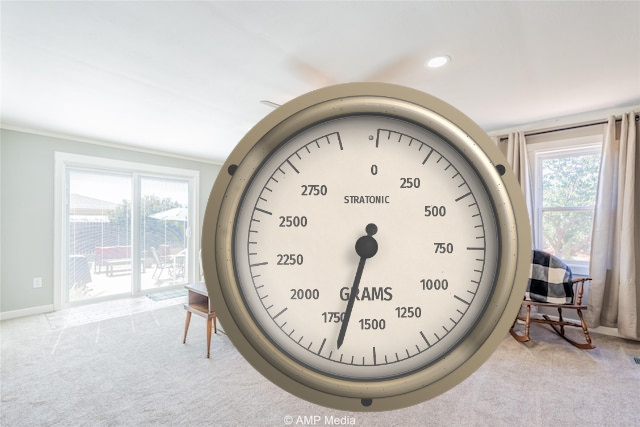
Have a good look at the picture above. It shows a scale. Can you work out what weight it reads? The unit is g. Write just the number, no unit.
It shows 1675
